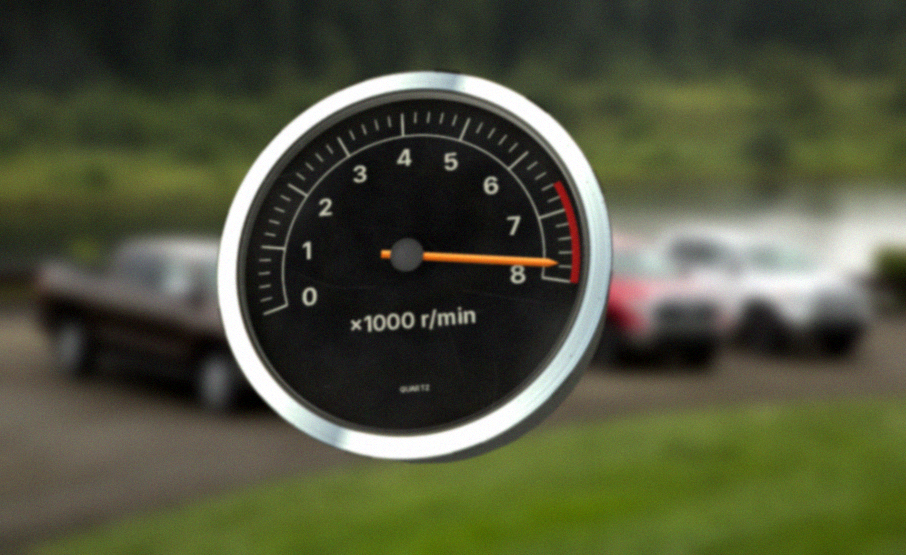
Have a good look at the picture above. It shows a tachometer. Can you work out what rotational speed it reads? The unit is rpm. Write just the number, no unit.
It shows 7800
